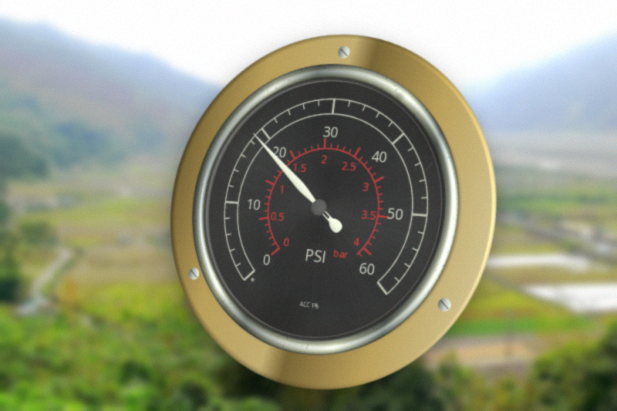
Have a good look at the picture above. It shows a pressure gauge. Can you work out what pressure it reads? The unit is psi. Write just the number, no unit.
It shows 19
